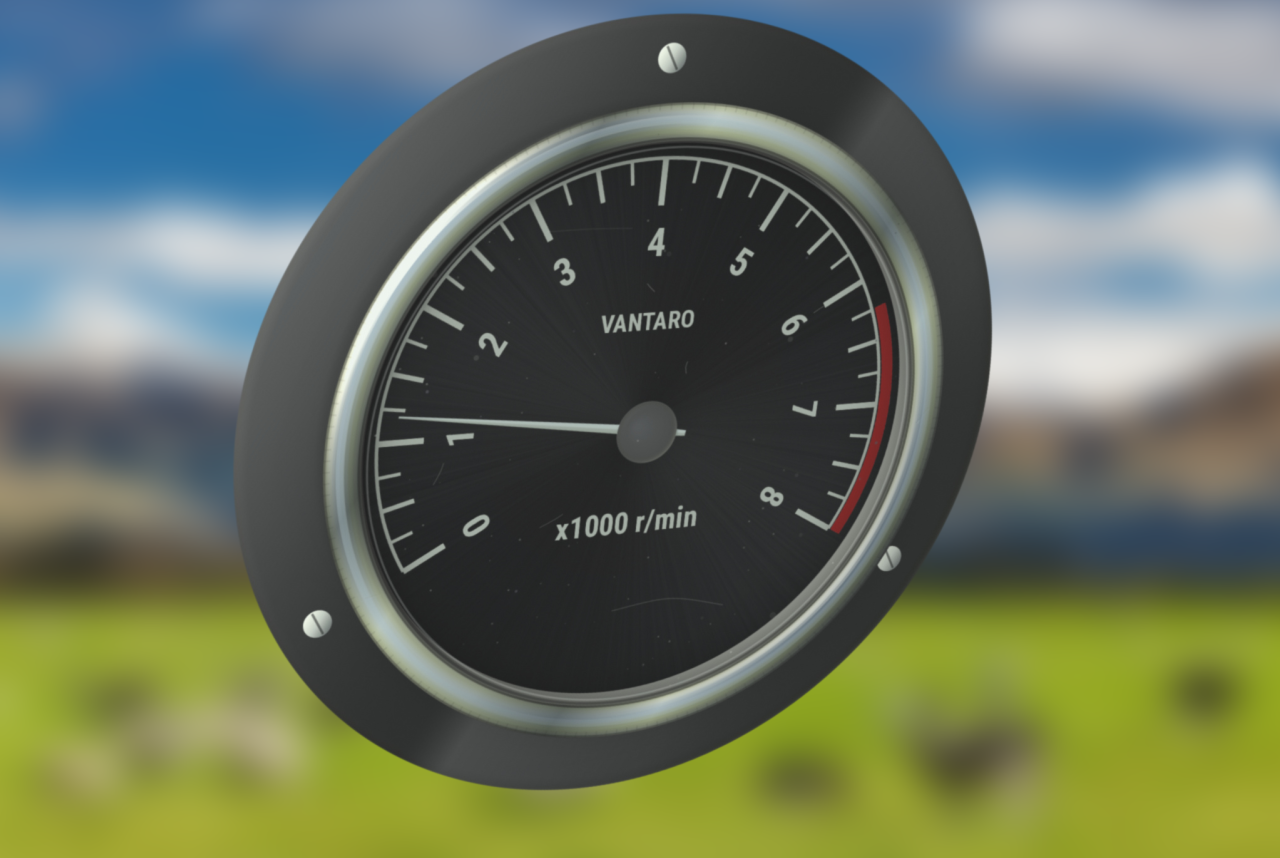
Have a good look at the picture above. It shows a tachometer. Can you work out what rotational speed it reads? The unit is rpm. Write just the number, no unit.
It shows 1250
